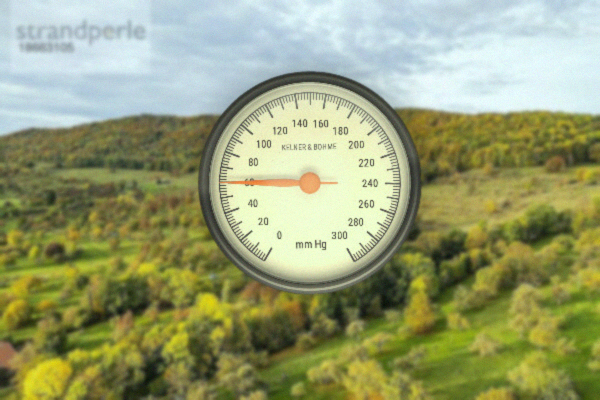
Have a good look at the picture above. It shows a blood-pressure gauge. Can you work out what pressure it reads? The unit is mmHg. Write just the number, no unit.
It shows 60
